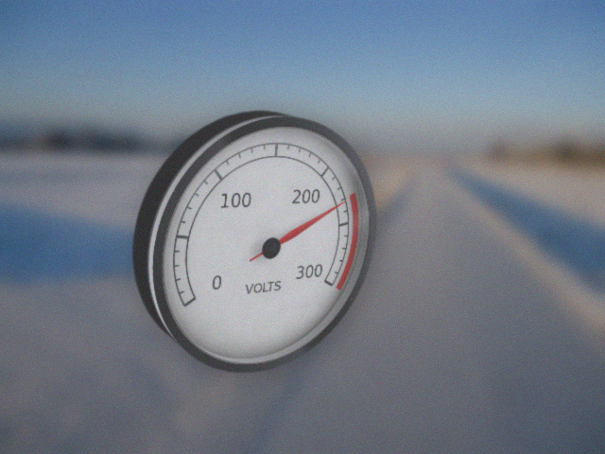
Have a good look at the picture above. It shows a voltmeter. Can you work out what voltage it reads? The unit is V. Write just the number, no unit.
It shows 230
